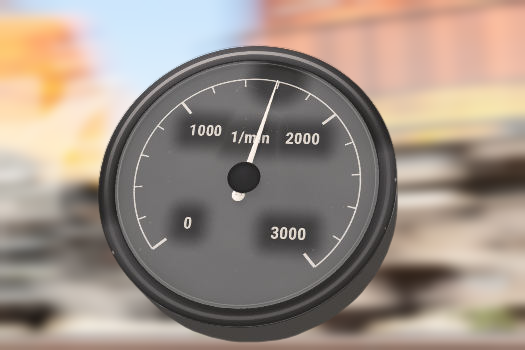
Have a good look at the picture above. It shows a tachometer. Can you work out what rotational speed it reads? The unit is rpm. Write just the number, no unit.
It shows 1600
